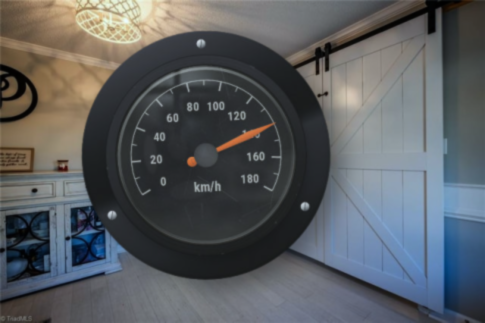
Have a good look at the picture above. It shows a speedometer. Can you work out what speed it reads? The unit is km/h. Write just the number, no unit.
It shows 140
